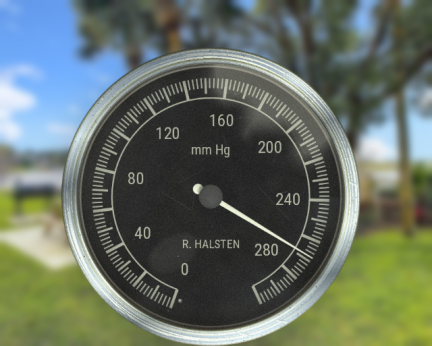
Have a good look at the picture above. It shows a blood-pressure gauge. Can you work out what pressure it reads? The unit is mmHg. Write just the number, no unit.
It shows 268
